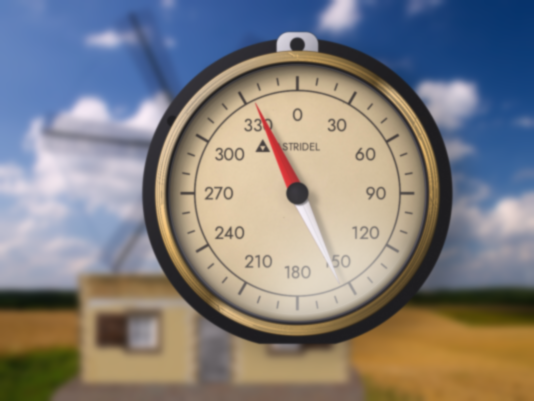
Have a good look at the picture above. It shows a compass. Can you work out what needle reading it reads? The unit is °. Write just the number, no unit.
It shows 335
